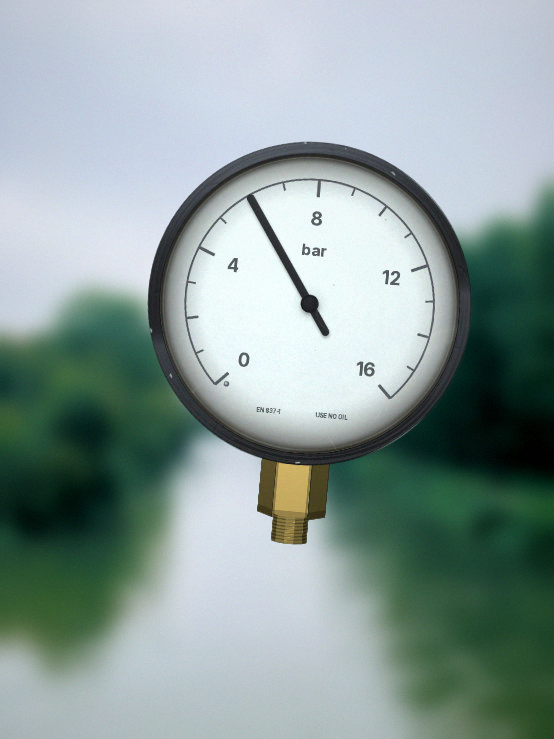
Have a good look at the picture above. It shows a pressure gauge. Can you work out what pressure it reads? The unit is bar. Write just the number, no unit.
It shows 6
